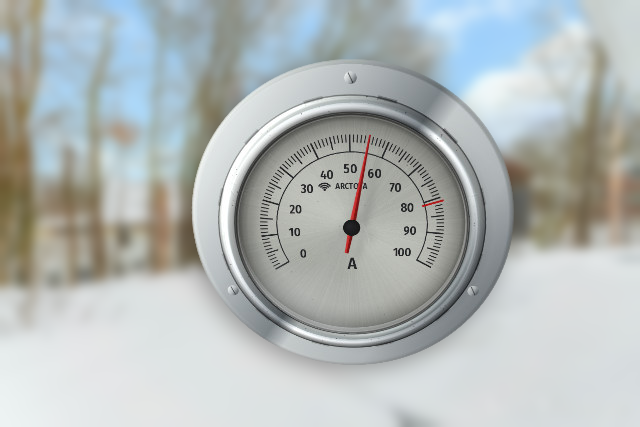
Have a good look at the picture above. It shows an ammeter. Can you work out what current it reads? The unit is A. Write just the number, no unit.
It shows 55
